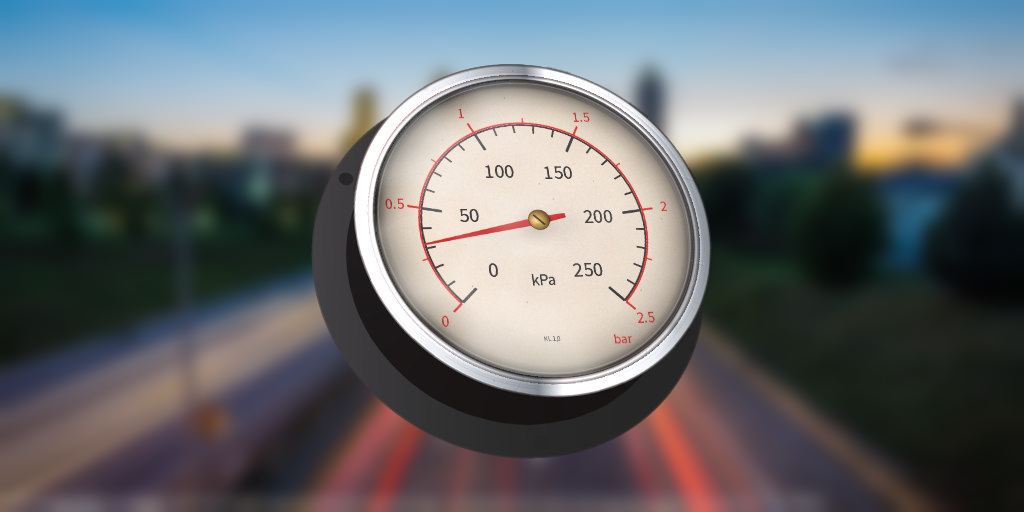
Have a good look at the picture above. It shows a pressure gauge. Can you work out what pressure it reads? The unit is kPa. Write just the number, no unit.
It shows 30
